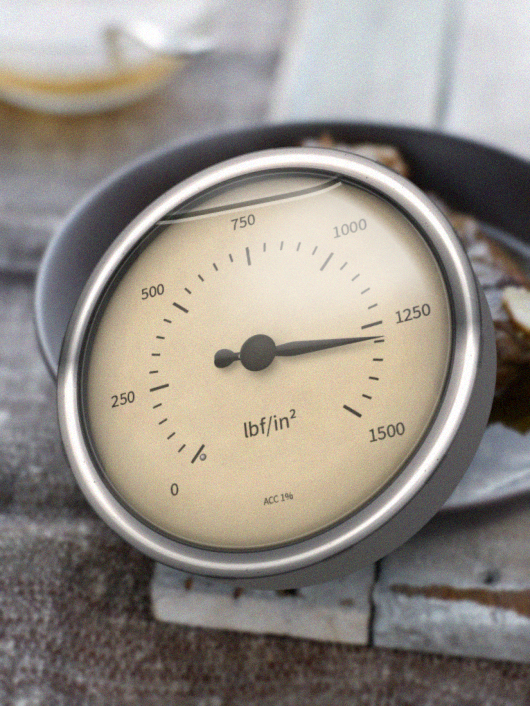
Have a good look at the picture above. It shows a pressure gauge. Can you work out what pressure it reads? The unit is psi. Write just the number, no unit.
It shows 1300
